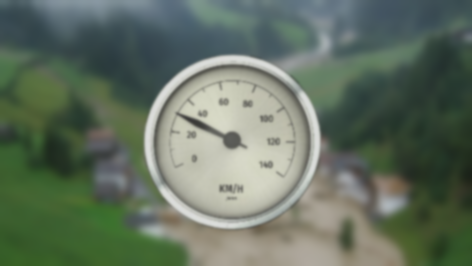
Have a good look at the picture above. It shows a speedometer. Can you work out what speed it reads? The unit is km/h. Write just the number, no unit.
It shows 30
